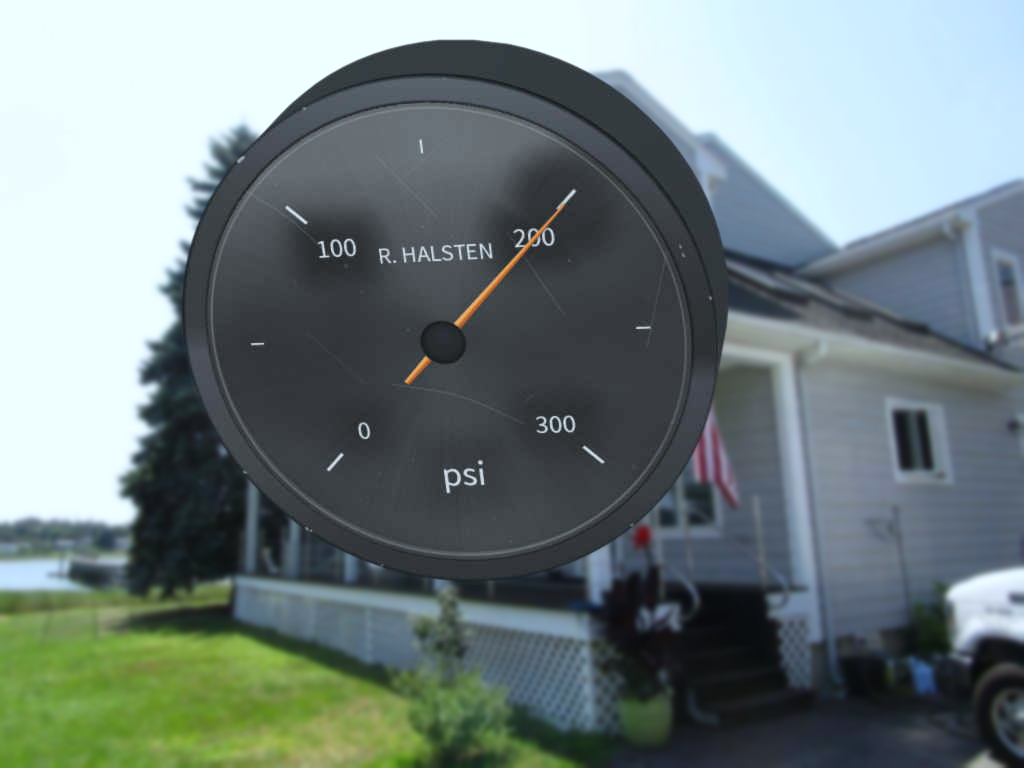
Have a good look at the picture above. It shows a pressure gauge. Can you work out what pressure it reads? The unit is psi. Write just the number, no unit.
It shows 200
